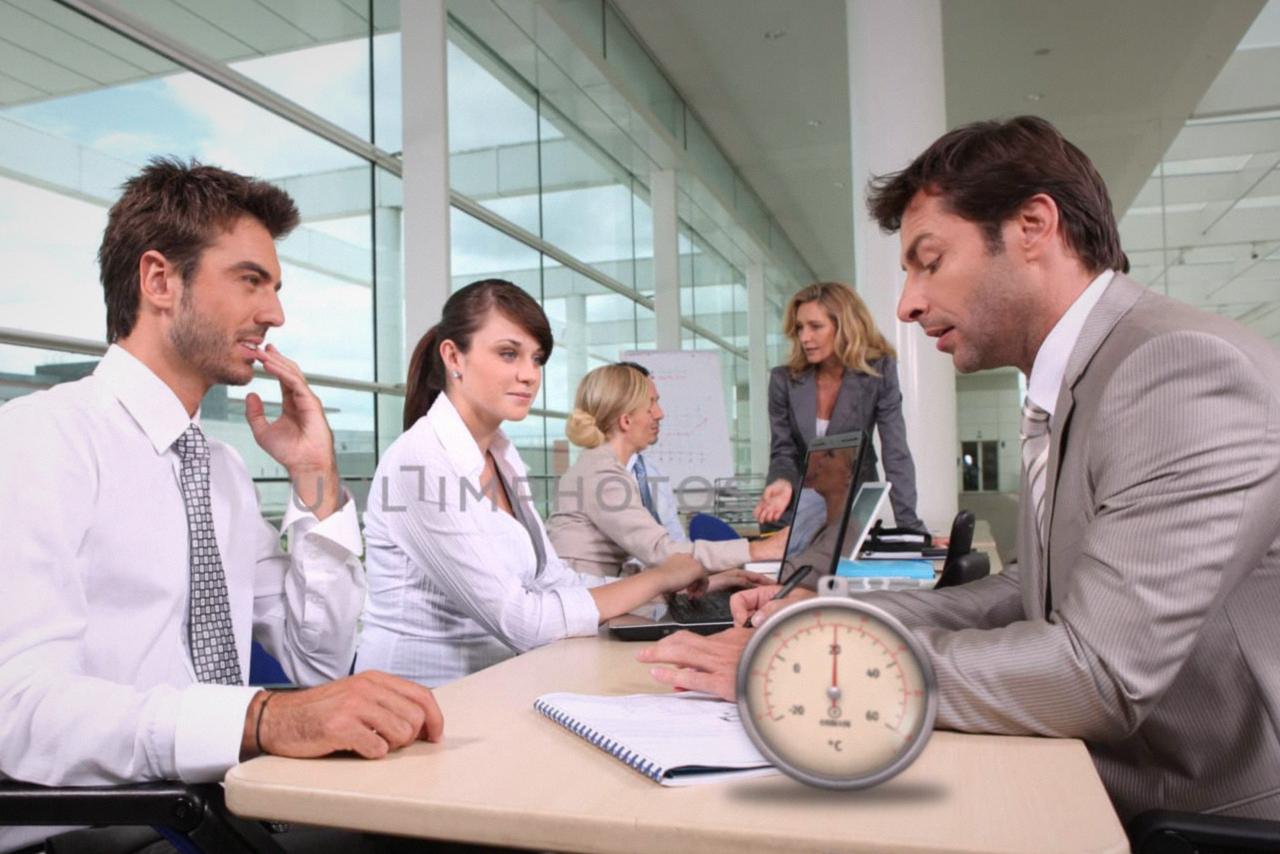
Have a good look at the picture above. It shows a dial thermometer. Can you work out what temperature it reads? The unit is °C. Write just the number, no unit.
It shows 20
